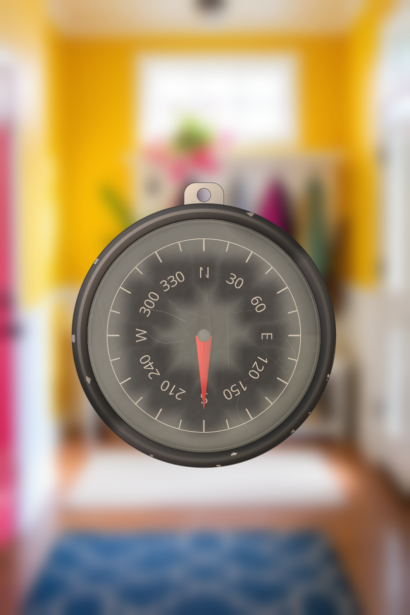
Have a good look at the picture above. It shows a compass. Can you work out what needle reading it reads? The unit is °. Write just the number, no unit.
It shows 180
